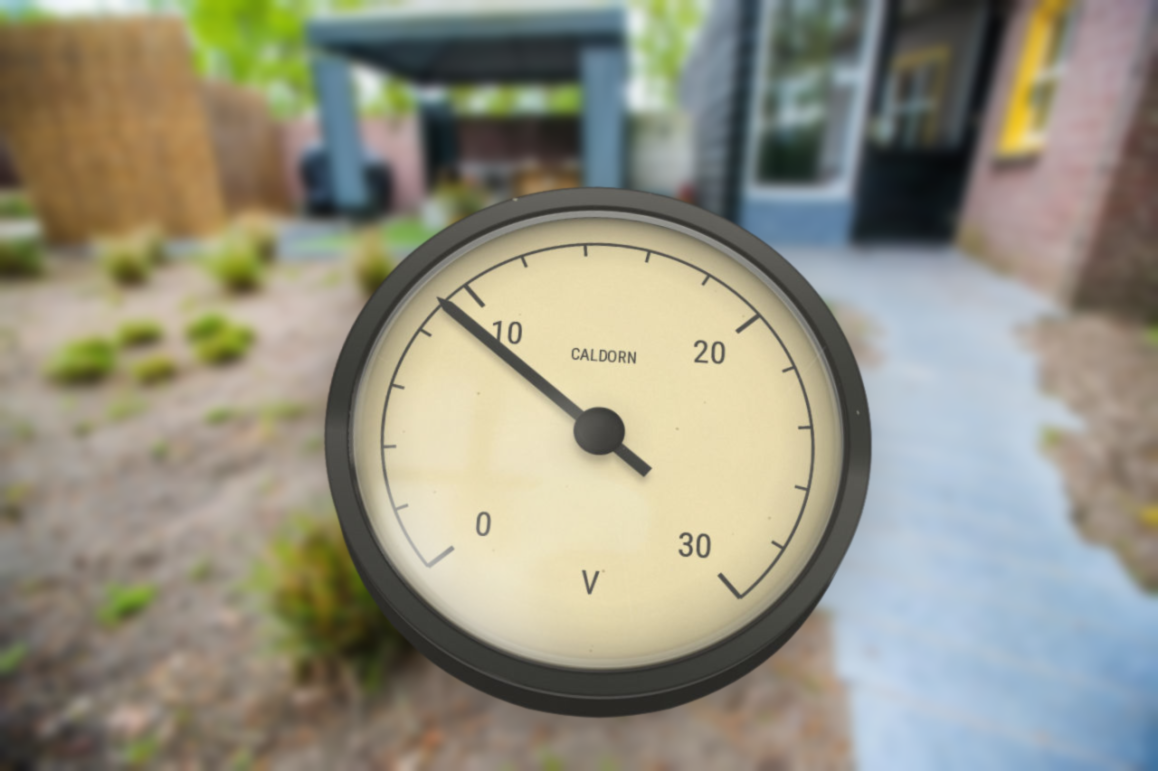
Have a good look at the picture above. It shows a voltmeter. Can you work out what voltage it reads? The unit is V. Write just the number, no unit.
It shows 9
